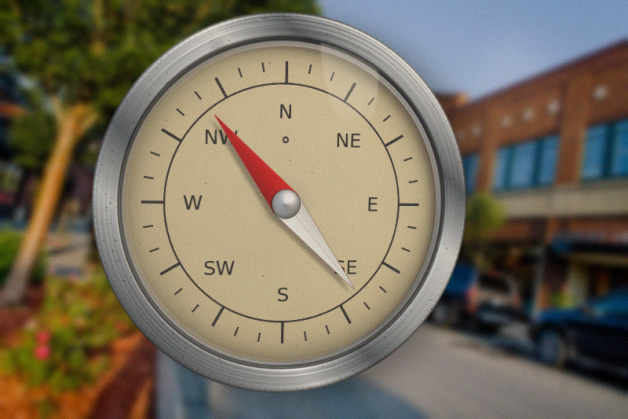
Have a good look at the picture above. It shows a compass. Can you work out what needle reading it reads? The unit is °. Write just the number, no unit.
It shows 320
